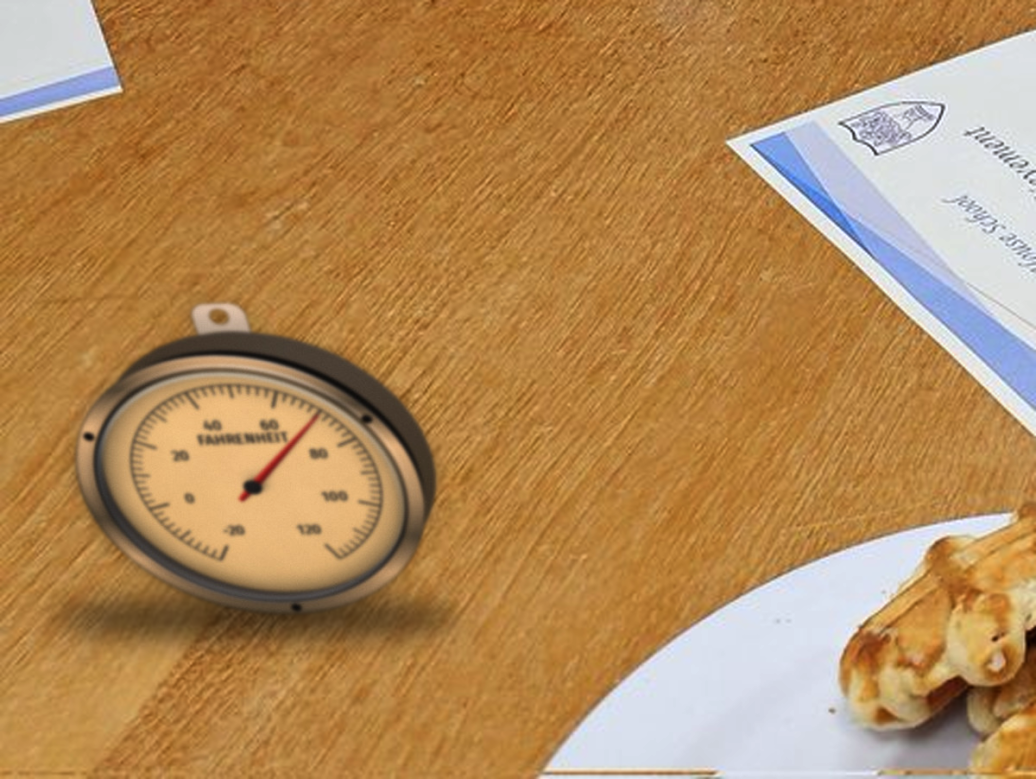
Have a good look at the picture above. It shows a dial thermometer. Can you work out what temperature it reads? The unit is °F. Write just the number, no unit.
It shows 70
